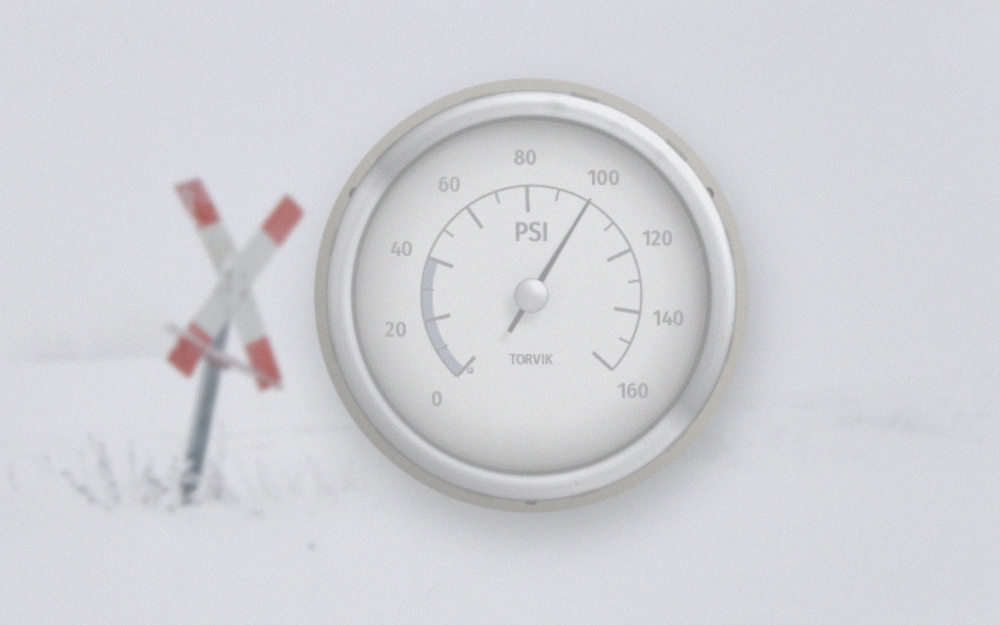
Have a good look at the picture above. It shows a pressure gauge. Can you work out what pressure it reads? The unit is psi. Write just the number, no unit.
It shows 100
